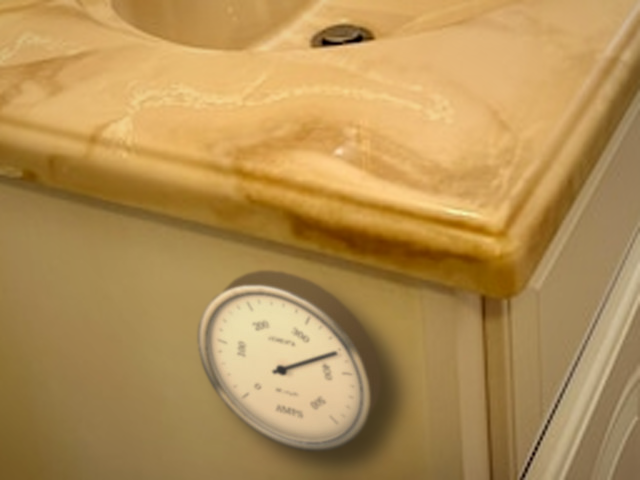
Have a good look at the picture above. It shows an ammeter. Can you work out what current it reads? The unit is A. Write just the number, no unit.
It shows 360
